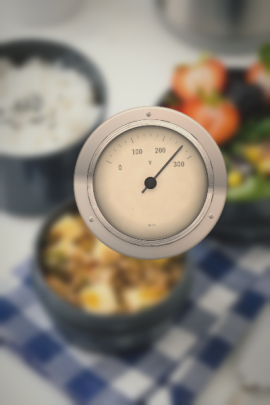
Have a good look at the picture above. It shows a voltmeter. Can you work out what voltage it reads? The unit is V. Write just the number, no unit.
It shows 260
